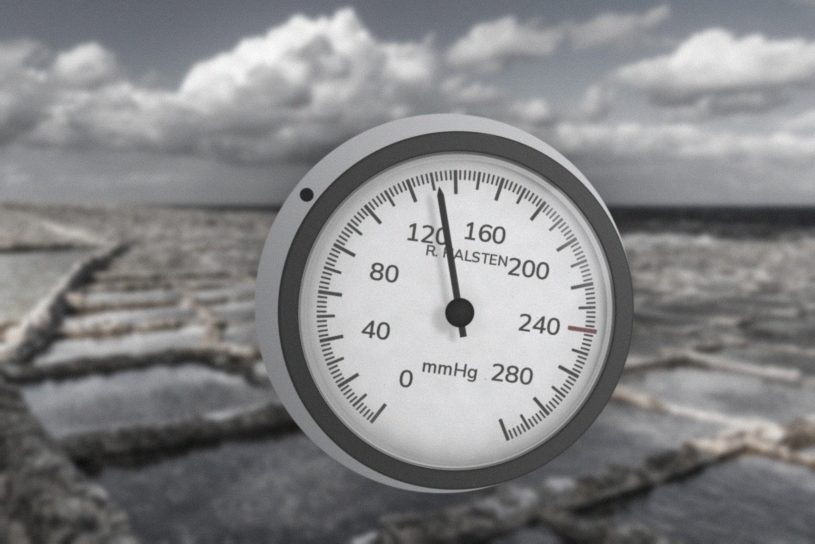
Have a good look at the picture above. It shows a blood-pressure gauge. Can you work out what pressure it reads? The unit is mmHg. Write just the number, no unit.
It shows 132
